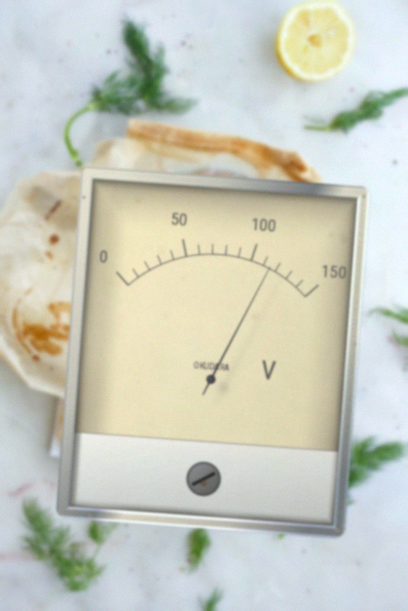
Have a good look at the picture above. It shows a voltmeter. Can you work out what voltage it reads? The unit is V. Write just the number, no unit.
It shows 115
